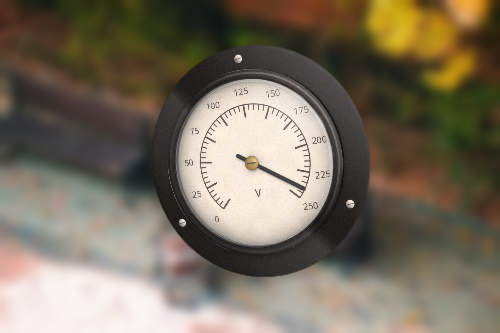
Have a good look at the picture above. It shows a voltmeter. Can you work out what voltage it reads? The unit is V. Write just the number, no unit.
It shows 240
